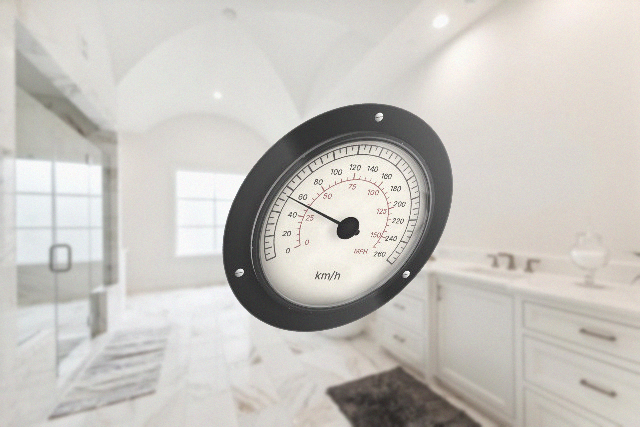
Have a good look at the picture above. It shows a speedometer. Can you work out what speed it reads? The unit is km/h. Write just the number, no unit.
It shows 55
